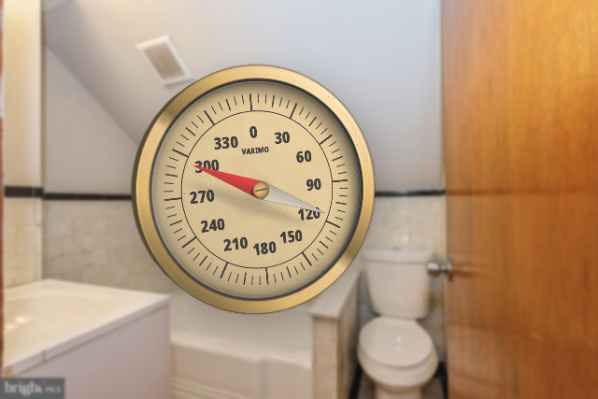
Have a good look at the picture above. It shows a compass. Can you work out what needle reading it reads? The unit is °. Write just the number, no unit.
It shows 295
